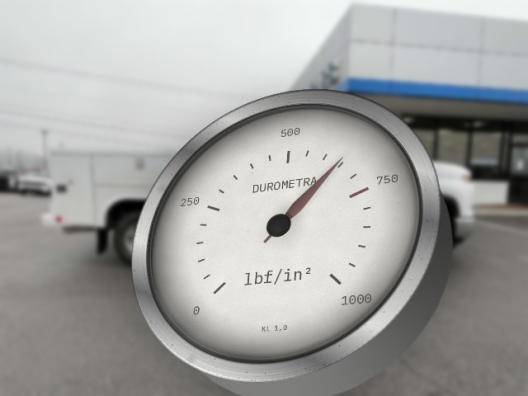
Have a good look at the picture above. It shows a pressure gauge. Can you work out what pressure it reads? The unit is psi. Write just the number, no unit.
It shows 650
